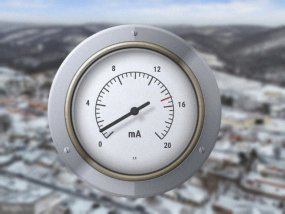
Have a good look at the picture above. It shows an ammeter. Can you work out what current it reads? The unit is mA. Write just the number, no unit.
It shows 1
